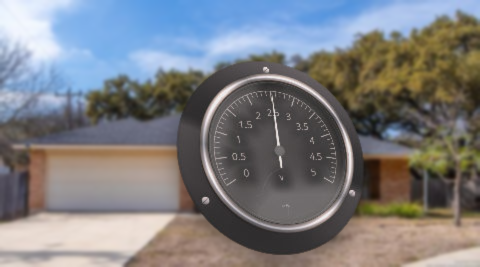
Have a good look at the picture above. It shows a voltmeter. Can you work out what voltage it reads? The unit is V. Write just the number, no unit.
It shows 2.5
